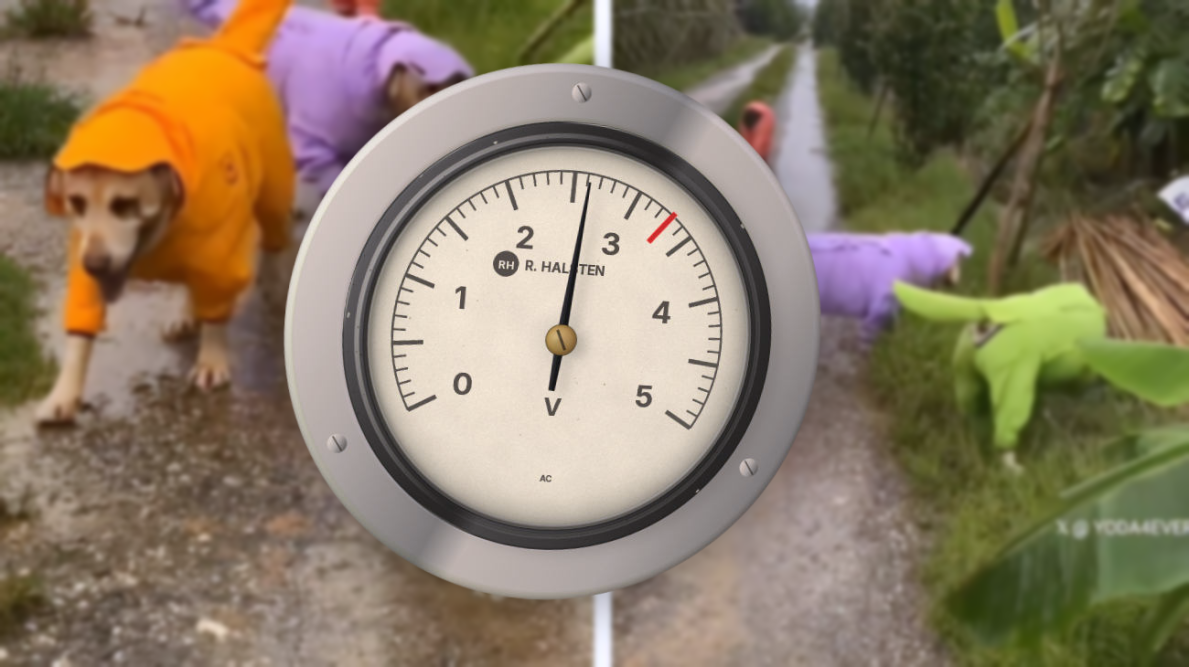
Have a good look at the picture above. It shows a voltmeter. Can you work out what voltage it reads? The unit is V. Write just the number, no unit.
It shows 2.6
